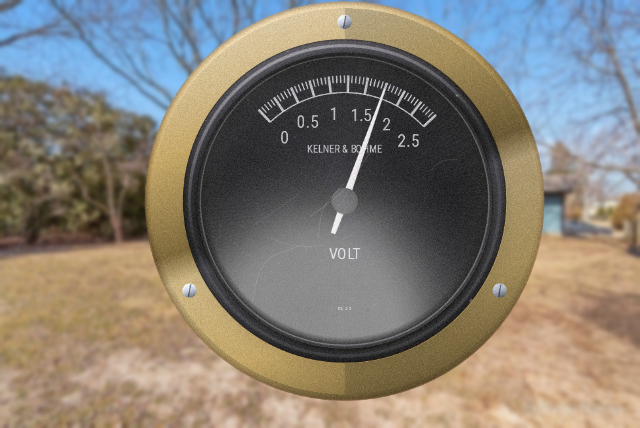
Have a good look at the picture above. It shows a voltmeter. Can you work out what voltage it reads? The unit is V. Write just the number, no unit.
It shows 1.75
